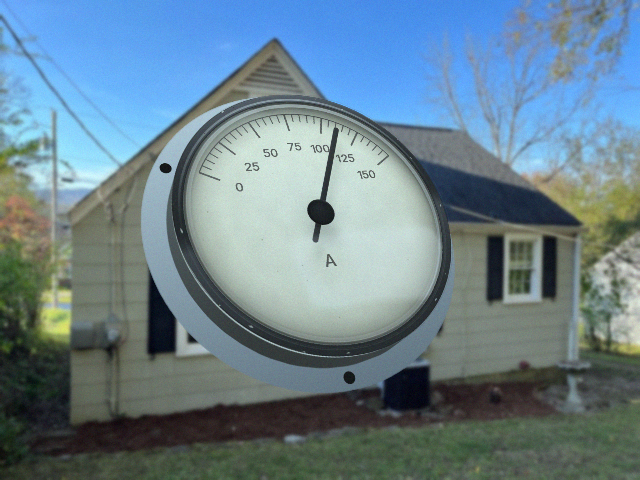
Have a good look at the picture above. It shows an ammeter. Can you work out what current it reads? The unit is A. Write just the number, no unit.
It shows 110
